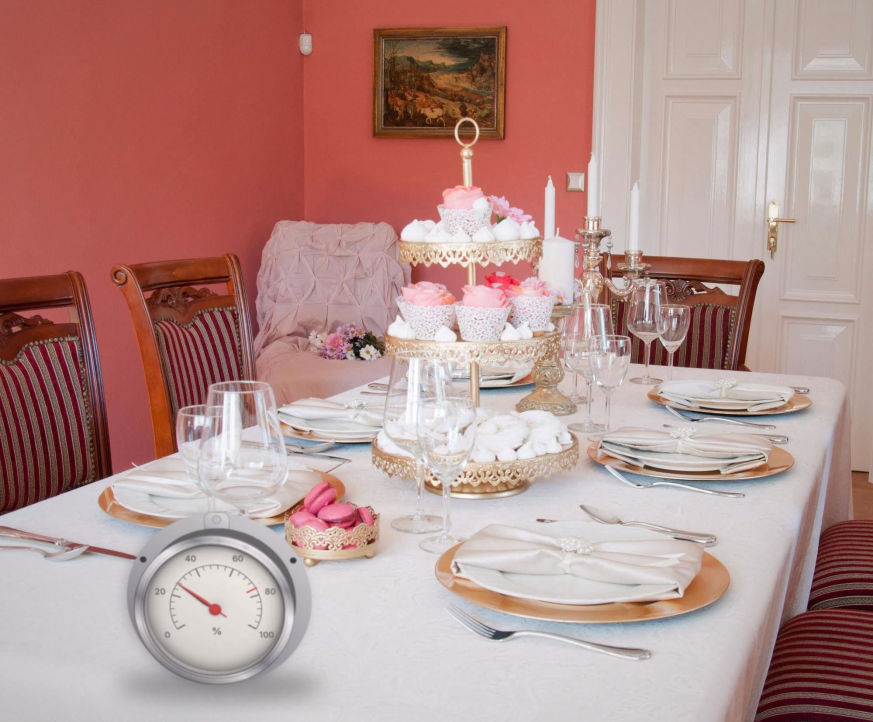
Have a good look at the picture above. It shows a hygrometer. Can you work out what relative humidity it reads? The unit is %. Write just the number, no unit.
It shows 28
